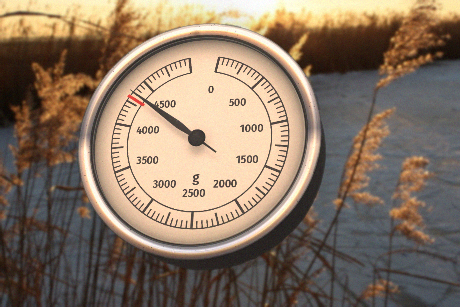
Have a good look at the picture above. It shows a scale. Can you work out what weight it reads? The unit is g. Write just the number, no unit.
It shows 4350
